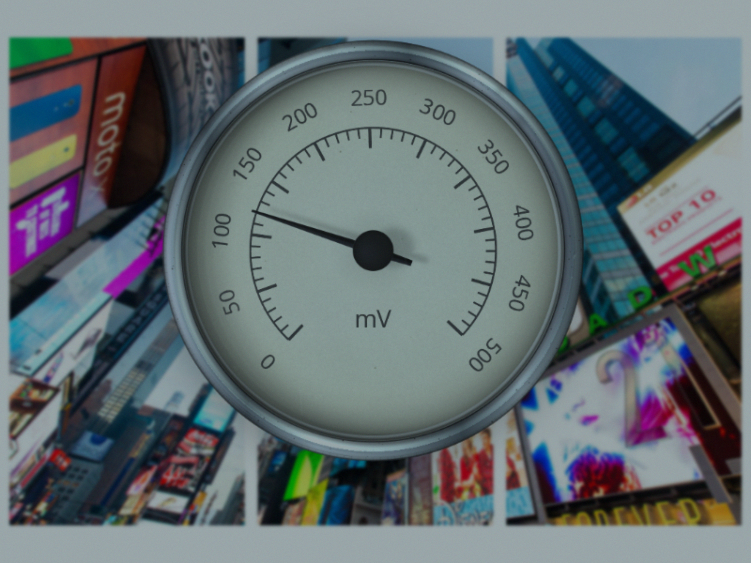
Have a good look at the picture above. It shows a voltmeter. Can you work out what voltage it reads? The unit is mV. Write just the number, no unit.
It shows 120
